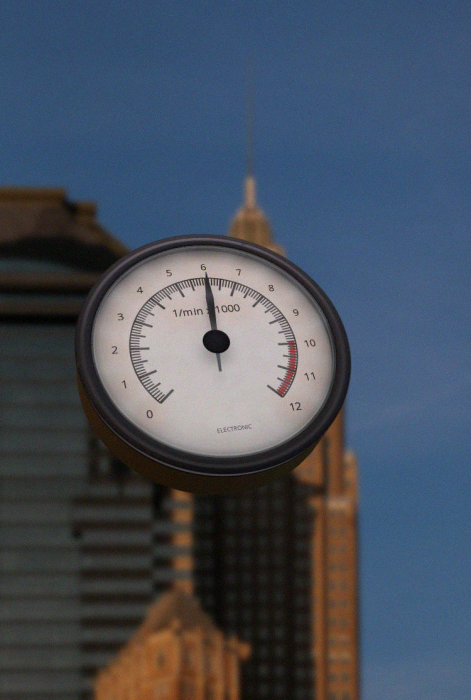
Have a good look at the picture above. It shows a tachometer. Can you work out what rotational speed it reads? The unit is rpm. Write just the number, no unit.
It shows 6000
